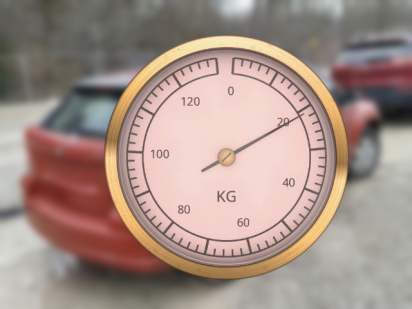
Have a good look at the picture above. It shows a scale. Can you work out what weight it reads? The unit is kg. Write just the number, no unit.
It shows 21
